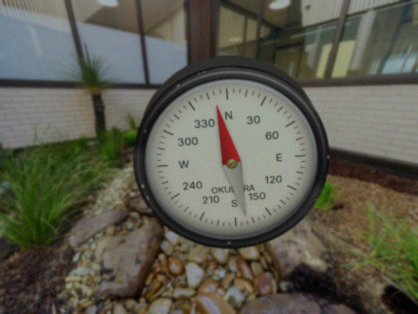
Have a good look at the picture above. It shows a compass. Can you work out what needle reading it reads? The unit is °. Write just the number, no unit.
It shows 350
